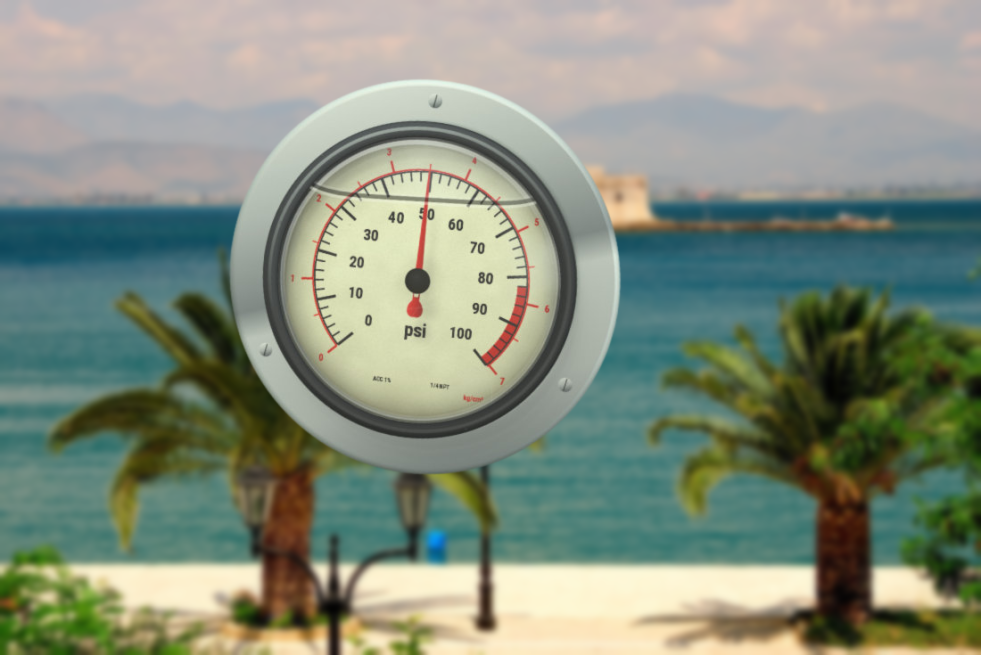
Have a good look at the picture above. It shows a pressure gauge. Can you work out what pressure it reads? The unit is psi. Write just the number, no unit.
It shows 50
